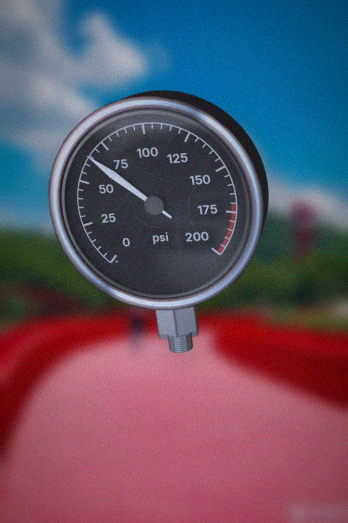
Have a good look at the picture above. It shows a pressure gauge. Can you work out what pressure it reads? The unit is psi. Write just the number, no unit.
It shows 65
